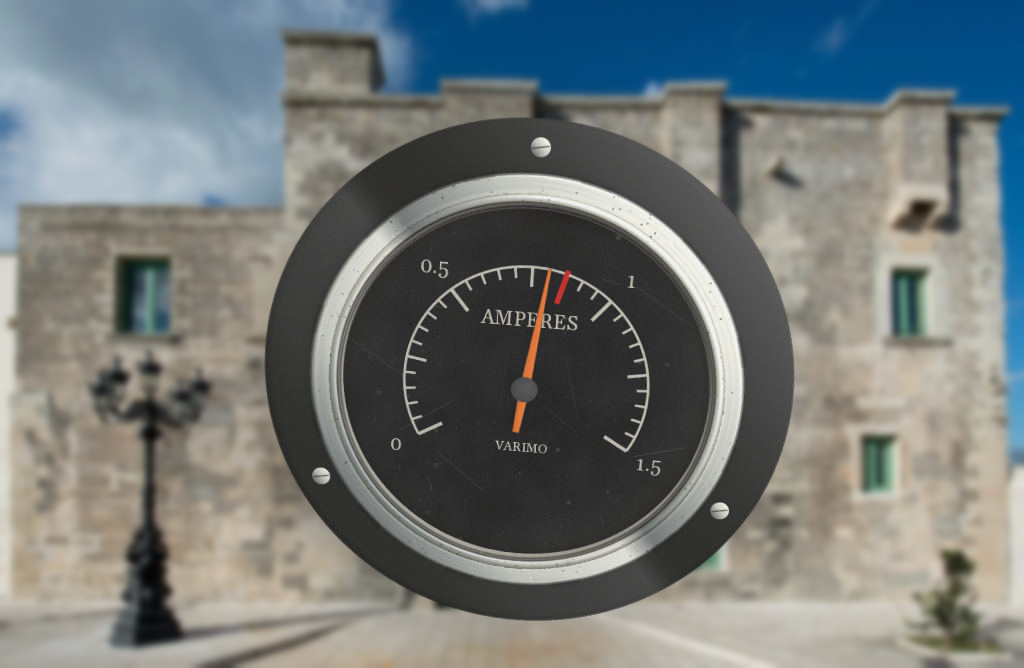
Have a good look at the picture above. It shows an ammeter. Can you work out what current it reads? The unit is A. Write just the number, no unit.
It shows 0.8
